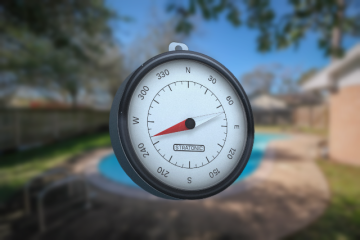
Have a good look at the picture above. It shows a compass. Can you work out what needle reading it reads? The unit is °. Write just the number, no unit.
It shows 250
